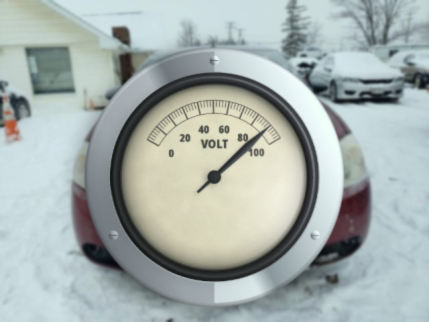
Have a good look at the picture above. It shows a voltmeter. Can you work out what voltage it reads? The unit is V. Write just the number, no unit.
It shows 90
